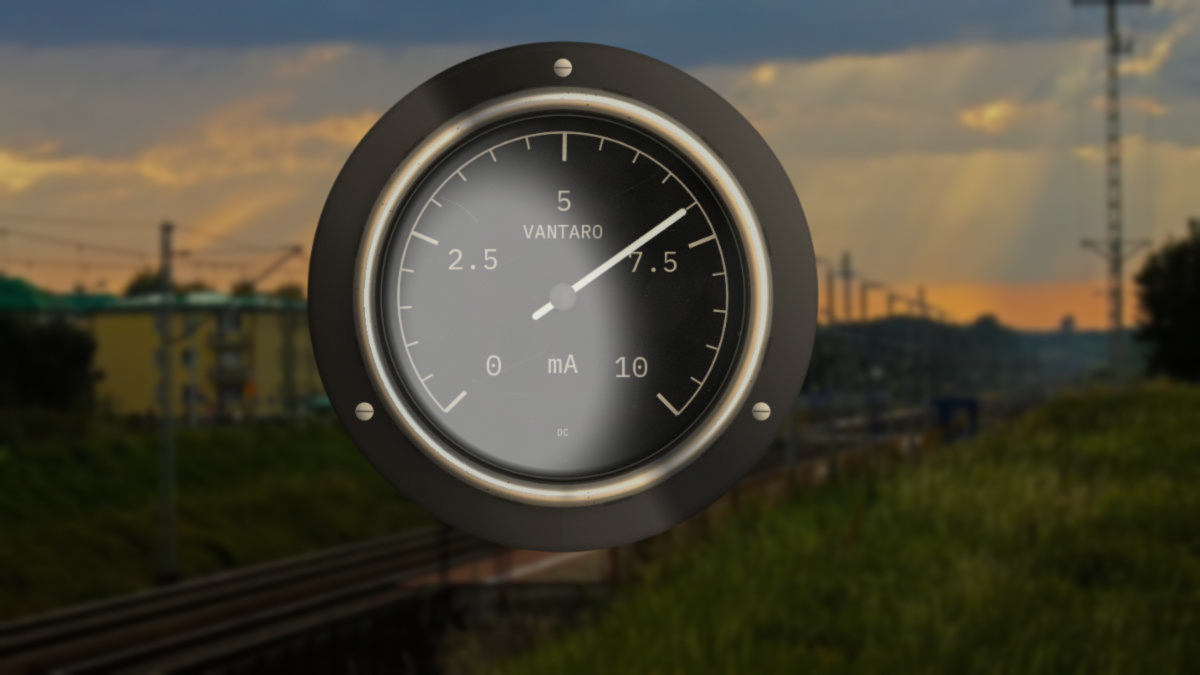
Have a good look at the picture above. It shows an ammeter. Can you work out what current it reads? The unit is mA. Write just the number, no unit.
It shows 7
